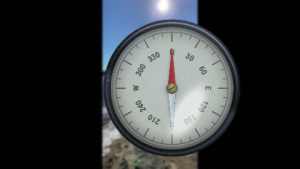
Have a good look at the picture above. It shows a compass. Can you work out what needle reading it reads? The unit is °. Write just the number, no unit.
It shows 0
